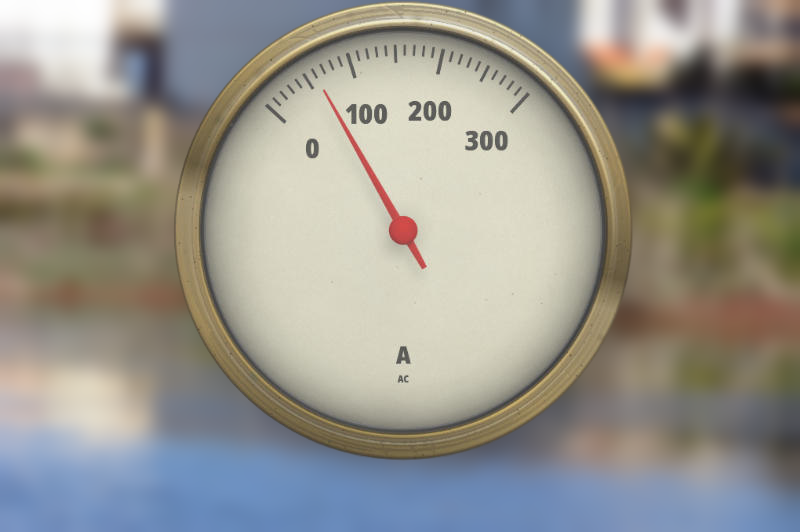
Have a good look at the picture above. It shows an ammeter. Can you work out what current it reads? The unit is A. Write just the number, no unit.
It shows 60
